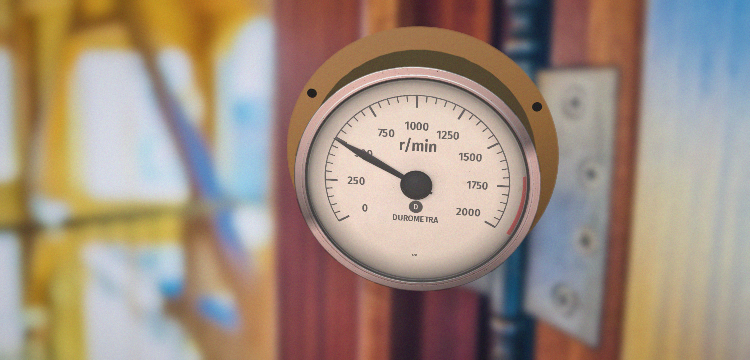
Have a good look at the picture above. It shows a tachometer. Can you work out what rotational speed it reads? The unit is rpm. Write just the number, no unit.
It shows 500
